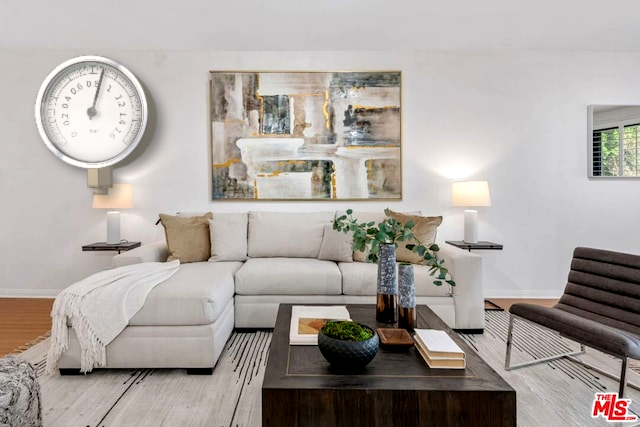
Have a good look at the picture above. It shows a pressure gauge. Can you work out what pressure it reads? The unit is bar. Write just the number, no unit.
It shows 0.9
